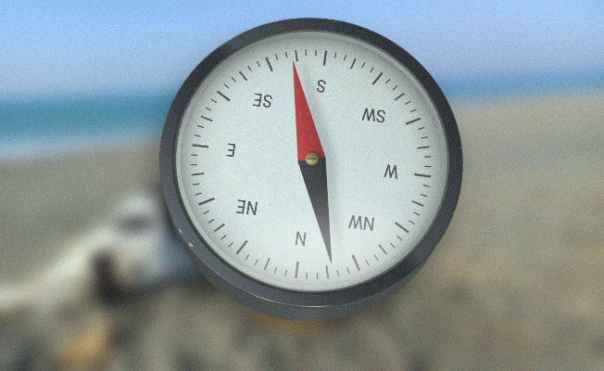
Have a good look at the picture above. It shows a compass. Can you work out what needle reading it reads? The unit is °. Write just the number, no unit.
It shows 162.5
